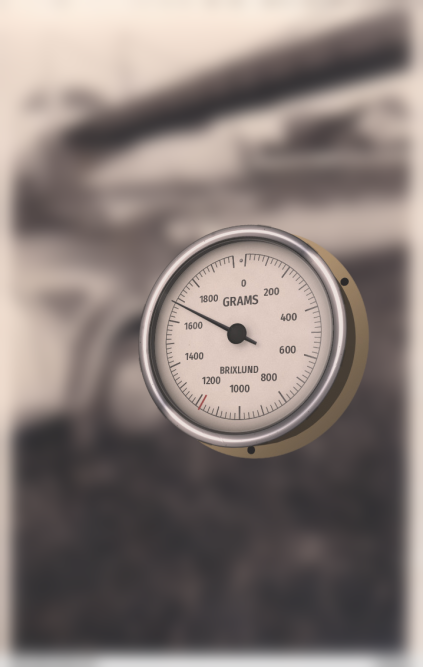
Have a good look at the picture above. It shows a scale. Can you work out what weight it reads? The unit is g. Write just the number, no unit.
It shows 1680
